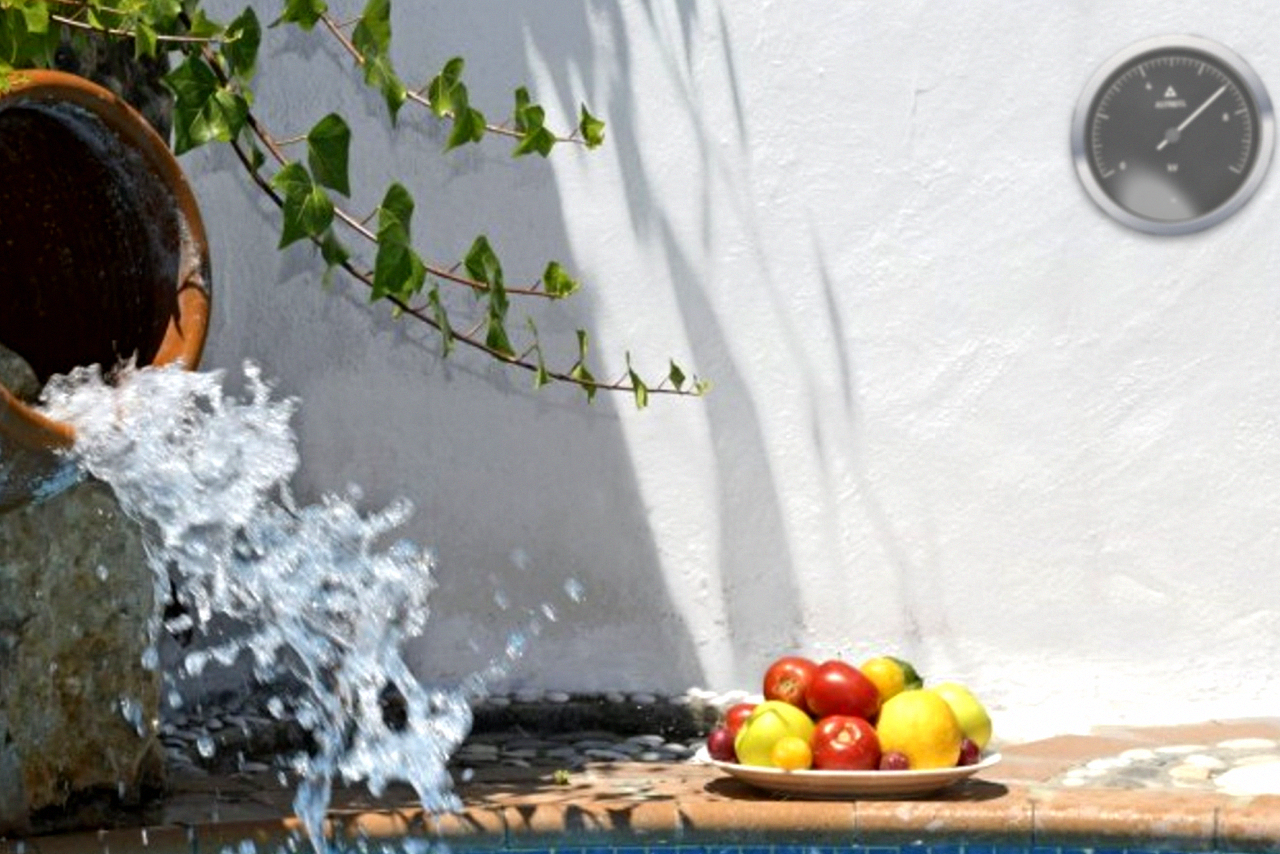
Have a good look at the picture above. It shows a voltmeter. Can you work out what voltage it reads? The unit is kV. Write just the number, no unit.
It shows 7
